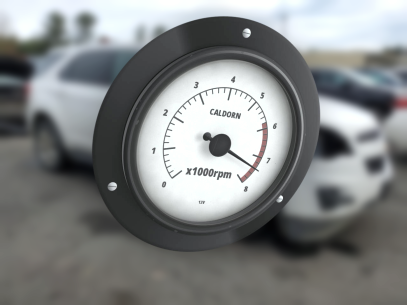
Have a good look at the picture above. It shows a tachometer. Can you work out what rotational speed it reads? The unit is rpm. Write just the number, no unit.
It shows 7400
